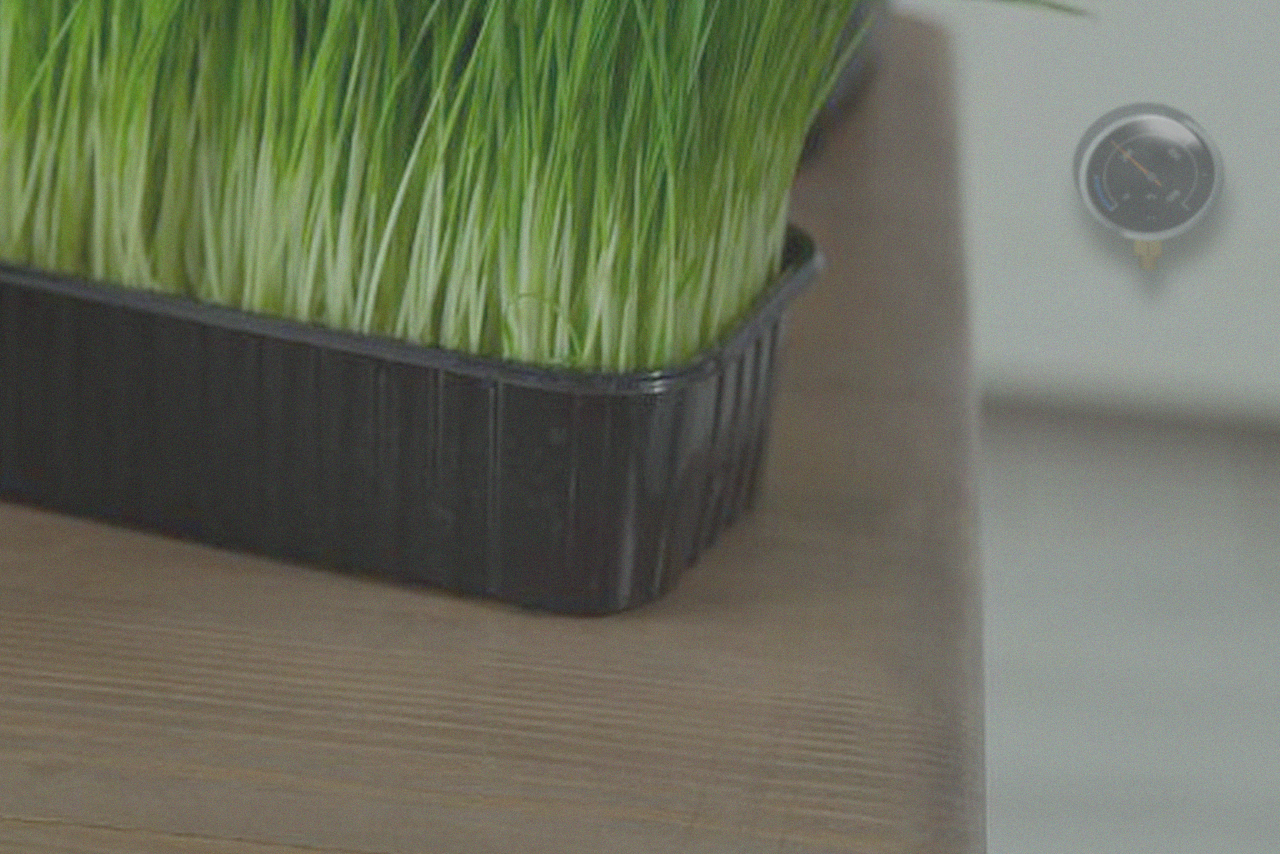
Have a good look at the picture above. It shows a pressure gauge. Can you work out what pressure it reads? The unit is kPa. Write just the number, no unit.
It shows 200
